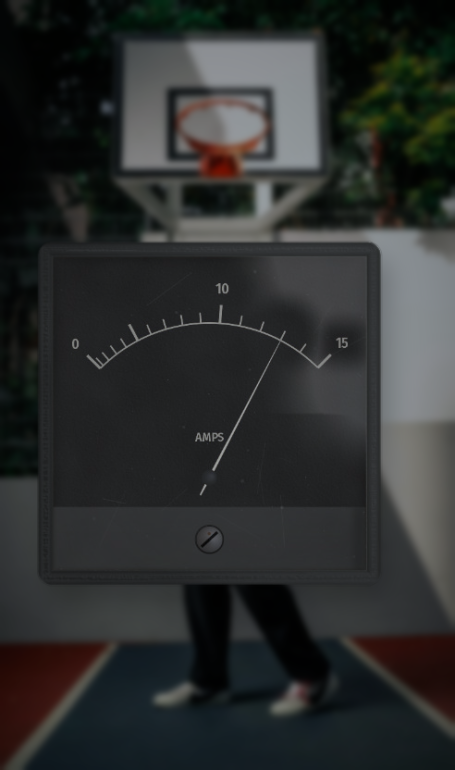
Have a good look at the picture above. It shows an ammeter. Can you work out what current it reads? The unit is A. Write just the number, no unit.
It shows 13
